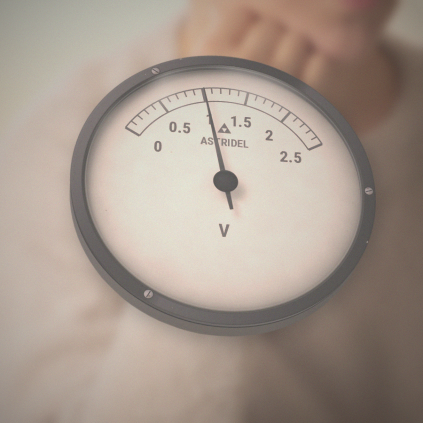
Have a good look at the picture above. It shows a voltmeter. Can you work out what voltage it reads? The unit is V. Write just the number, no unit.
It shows 1
